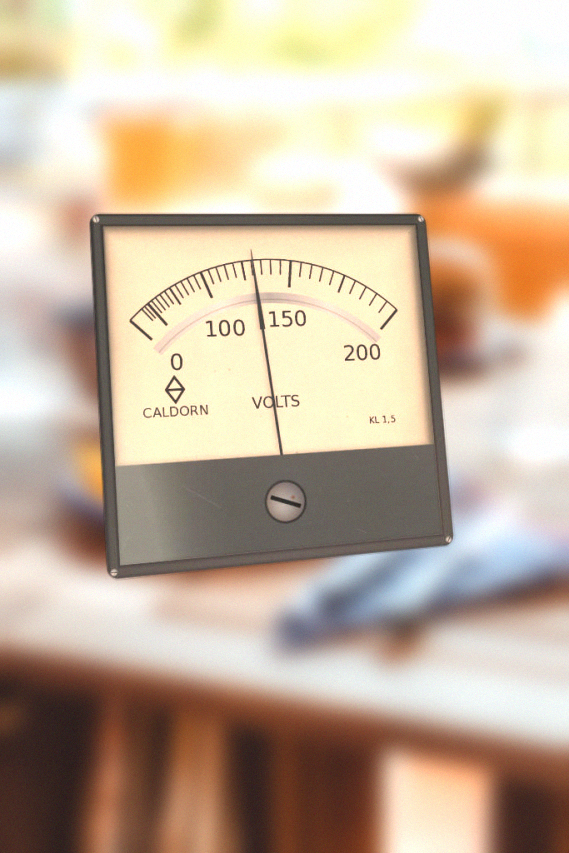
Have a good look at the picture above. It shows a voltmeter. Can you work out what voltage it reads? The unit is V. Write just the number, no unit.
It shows 130
